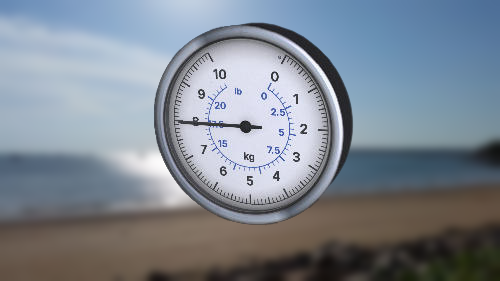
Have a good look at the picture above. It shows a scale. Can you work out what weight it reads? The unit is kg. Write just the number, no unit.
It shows 8
